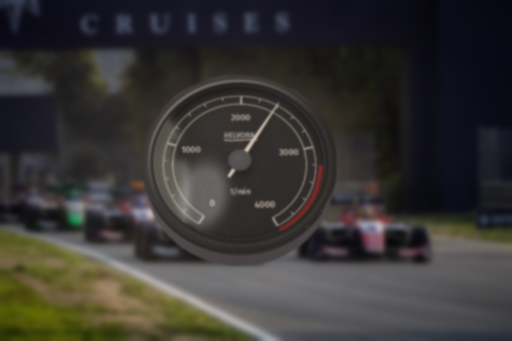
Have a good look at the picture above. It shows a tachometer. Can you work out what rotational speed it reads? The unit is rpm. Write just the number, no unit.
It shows 2400
